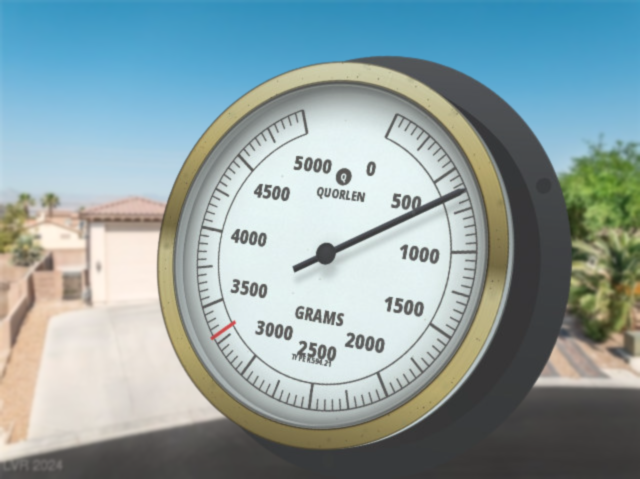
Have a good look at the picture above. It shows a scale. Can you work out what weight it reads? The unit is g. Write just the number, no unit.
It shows 650
